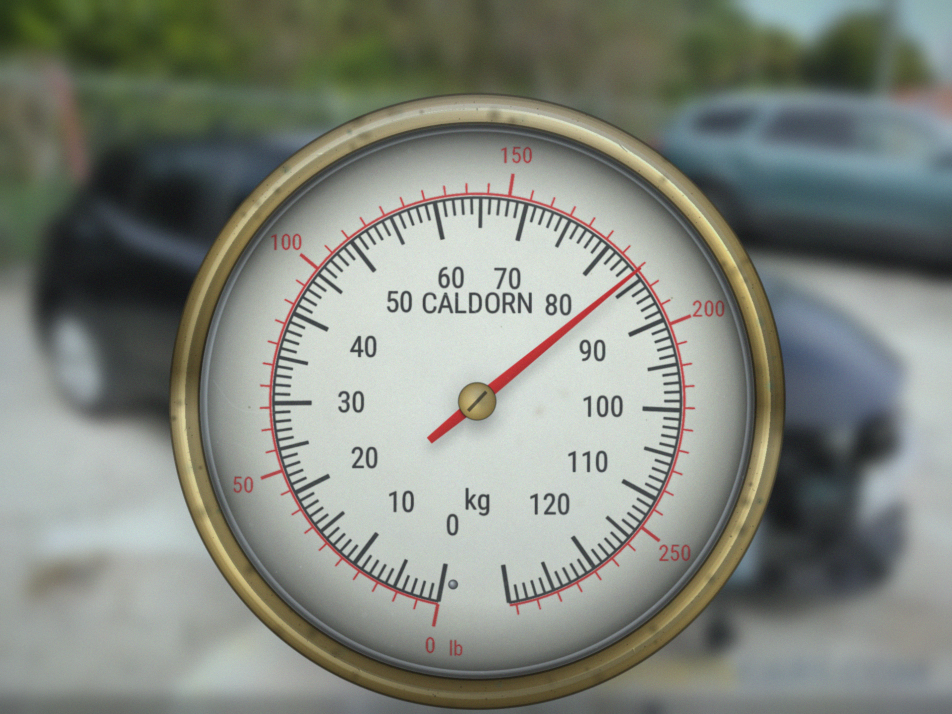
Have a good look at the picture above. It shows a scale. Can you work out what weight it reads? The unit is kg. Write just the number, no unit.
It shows 84
